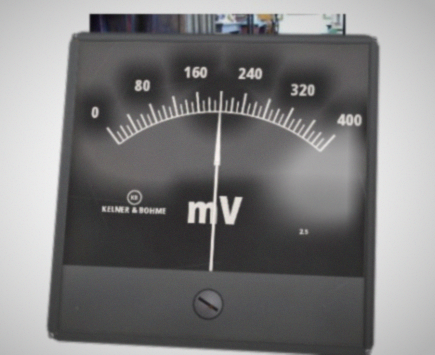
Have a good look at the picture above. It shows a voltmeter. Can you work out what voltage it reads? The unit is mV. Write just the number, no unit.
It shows 200
